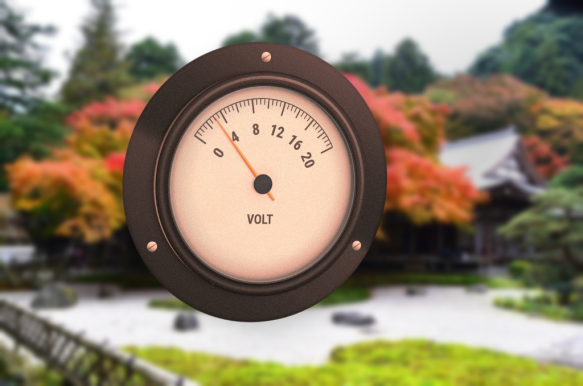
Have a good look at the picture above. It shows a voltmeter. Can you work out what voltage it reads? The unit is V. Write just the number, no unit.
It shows 3
